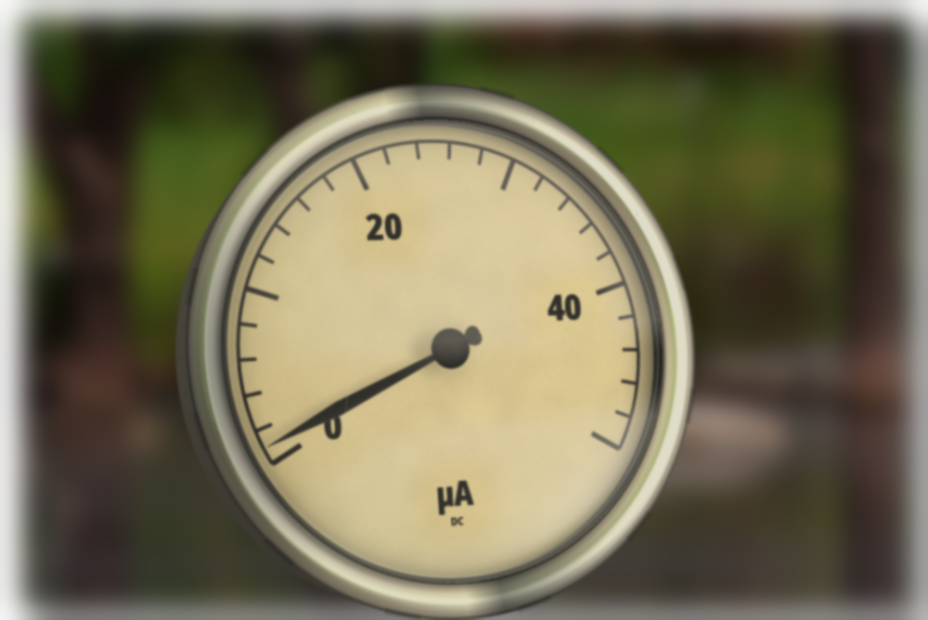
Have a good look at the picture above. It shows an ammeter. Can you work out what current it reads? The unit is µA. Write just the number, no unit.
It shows 1
